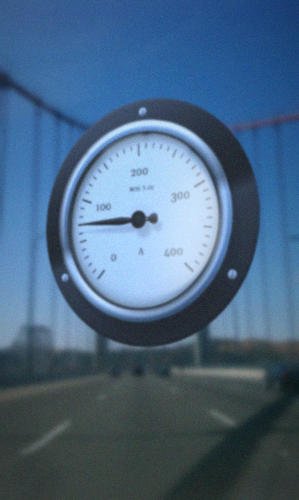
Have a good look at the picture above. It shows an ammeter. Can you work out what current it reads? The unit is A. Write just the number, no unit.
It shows 70
